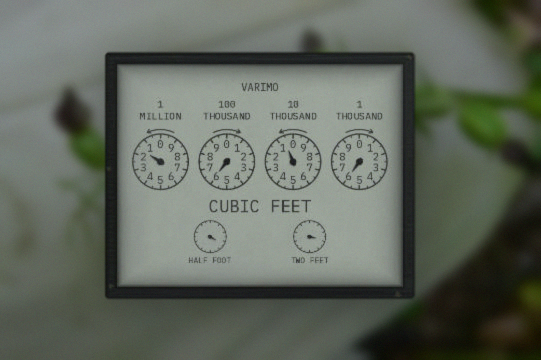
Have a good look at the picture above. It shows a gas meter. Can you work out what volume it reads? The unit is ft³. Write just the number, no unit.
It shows 160600
